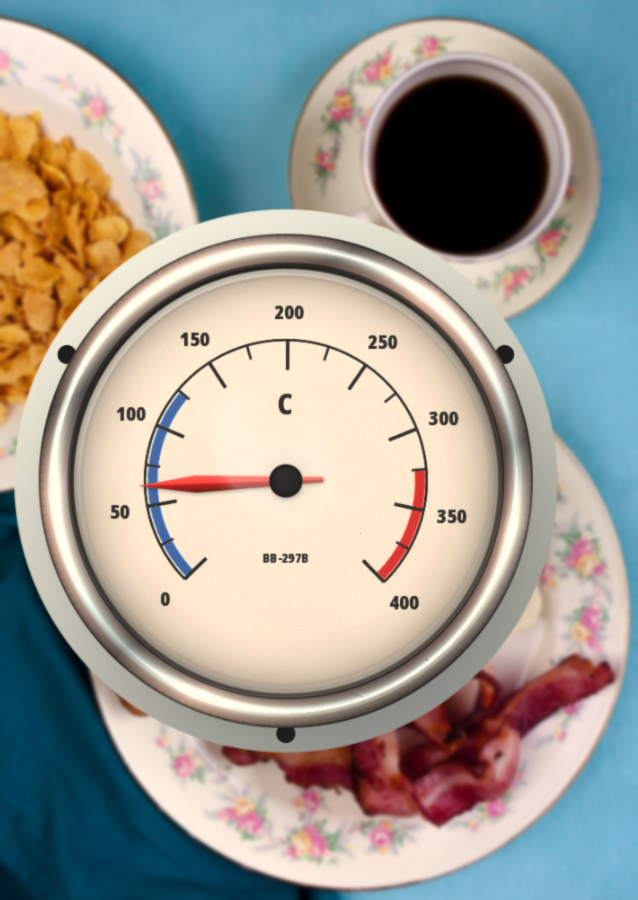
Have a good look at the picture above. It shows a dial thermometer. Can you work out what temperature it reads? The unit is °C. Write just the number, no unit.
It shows 62.5
